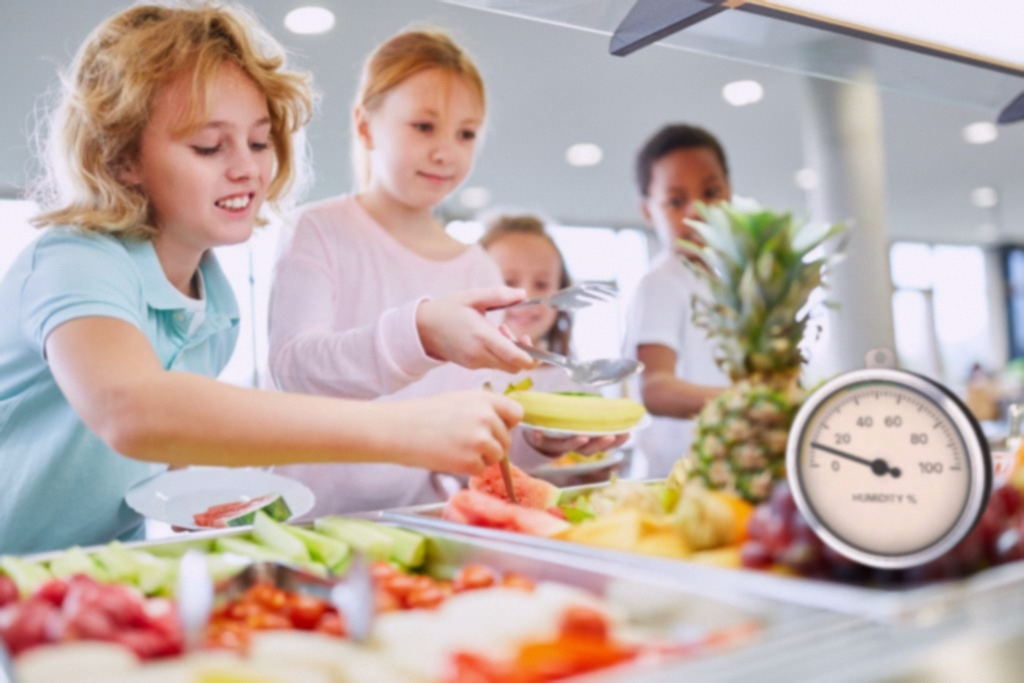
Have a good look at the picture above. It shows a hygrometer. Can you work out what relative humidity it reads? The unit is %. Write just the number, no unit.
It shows 10
